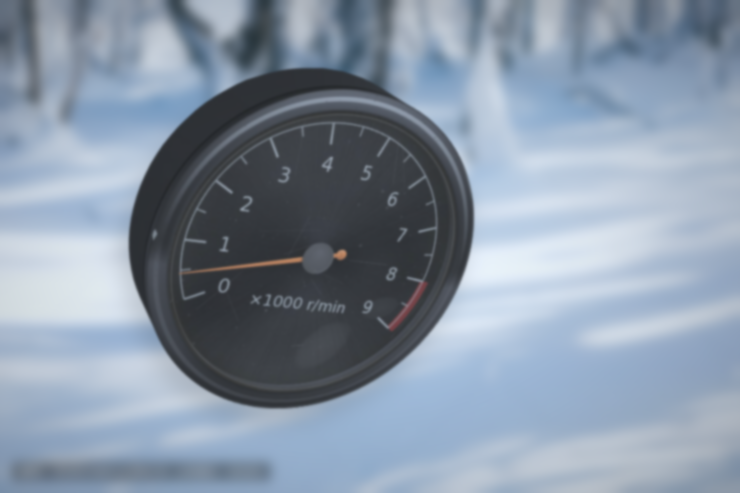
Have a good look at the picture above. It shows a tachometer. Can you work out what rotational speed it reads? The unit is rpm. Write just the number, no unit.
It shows 500
